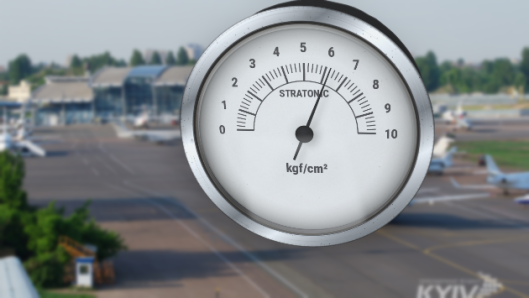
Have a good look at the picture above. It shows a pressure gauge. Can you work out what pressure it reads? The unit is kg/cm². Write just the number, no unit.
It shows 6.2
